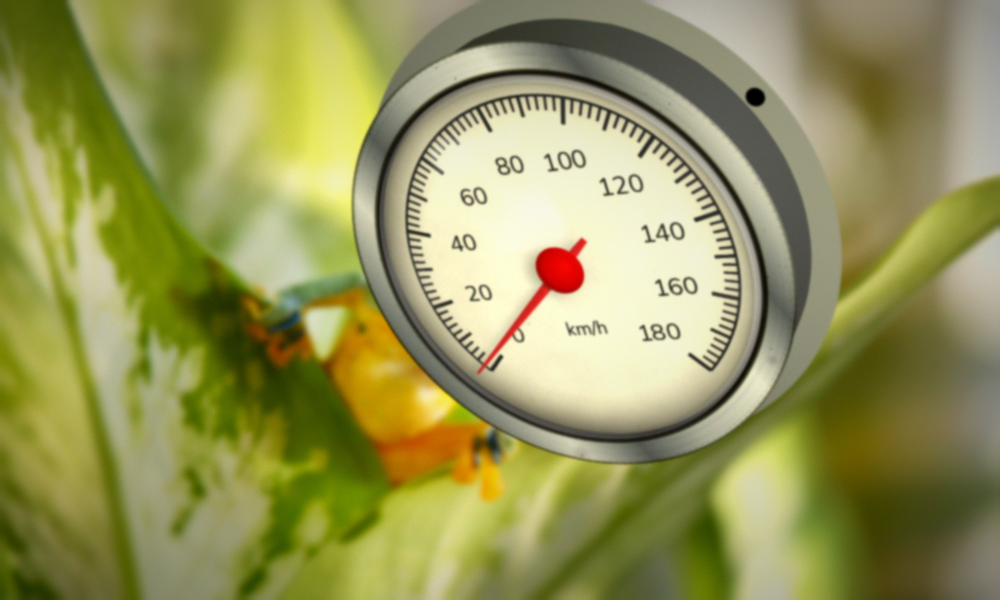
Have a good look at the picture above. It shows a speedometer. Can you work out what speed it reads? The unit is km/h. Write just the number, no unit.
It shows 2
